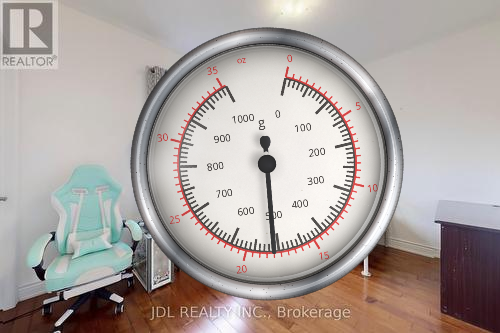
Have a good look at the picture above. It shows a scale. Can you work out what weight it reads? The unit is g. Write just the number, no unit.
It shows 510
